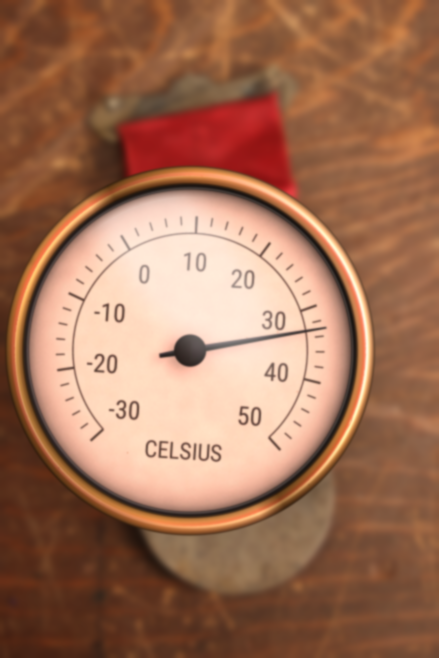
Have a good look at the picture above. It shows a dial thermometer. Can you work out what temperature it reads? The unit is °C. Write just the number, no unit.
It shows 33
